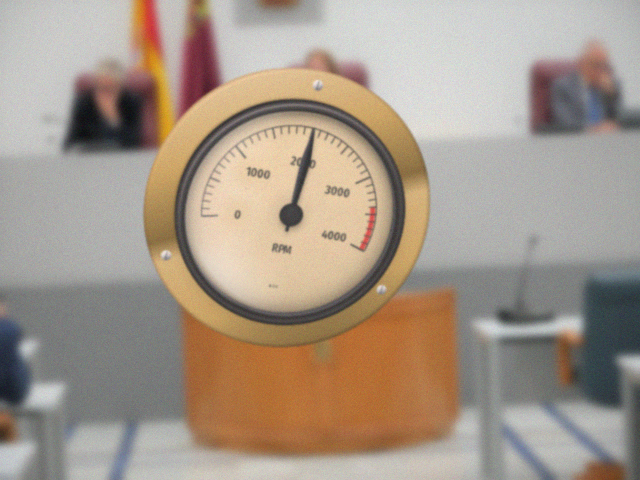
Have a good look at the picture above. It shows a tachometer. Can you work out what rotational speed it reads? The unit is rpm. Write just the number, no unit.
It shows 2000
